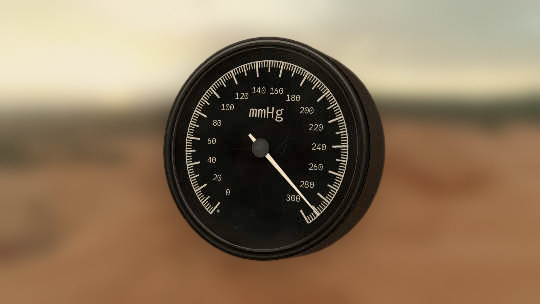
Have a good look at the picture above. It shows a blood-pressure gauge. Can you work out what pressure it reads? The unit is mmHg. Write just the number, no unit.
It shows 290
